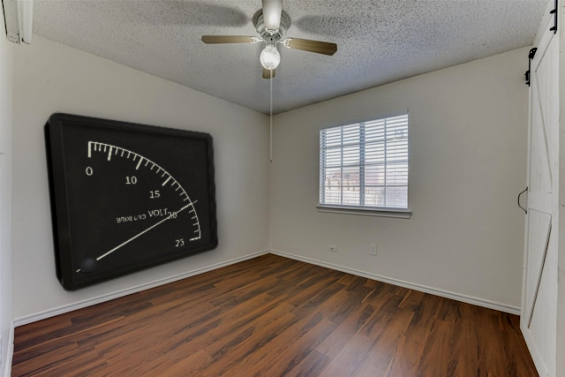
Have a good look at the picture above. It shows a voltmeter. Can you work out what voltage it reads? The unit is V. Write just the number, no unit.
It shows 20
